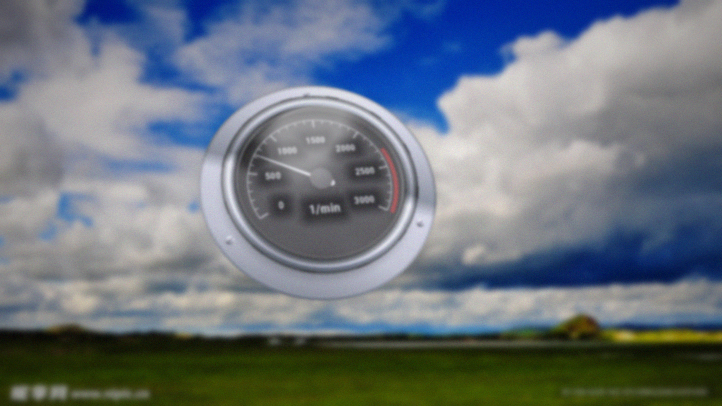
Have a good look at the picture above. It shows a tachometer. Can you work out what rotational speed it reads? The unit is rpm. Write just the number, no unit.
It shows 700
